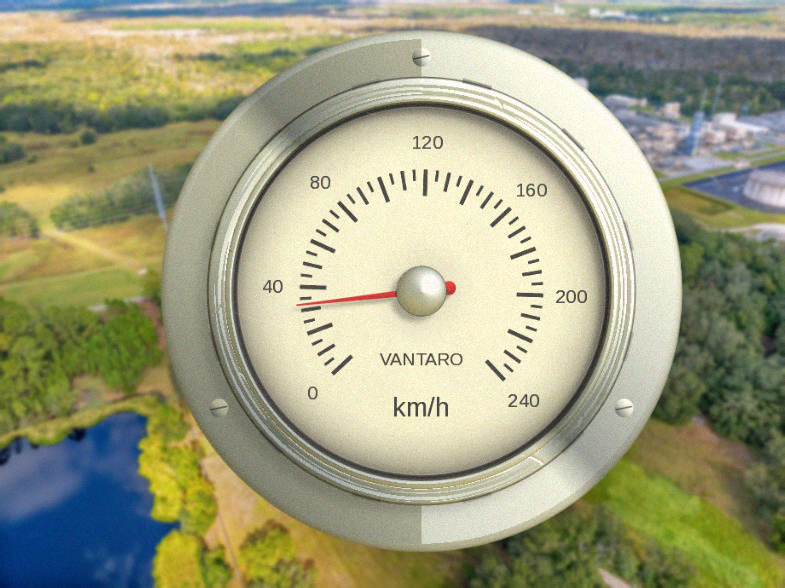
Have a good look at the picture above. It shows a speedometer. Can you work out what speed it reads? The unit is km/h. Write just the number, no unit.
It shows 32.5
